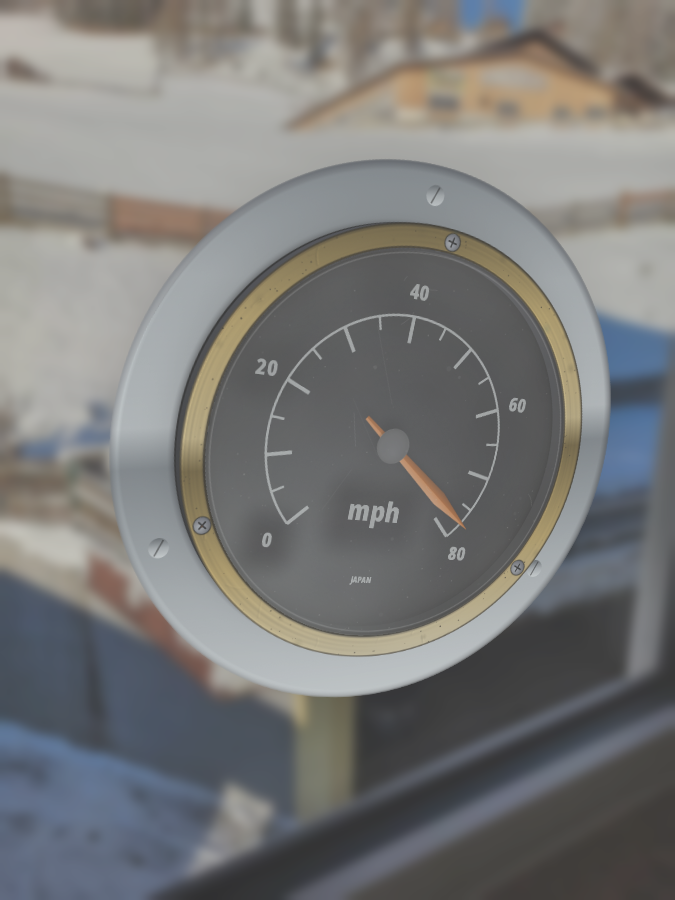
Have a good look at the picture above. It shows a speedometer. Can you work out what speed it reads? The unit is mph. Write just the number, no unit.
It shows 77.5
